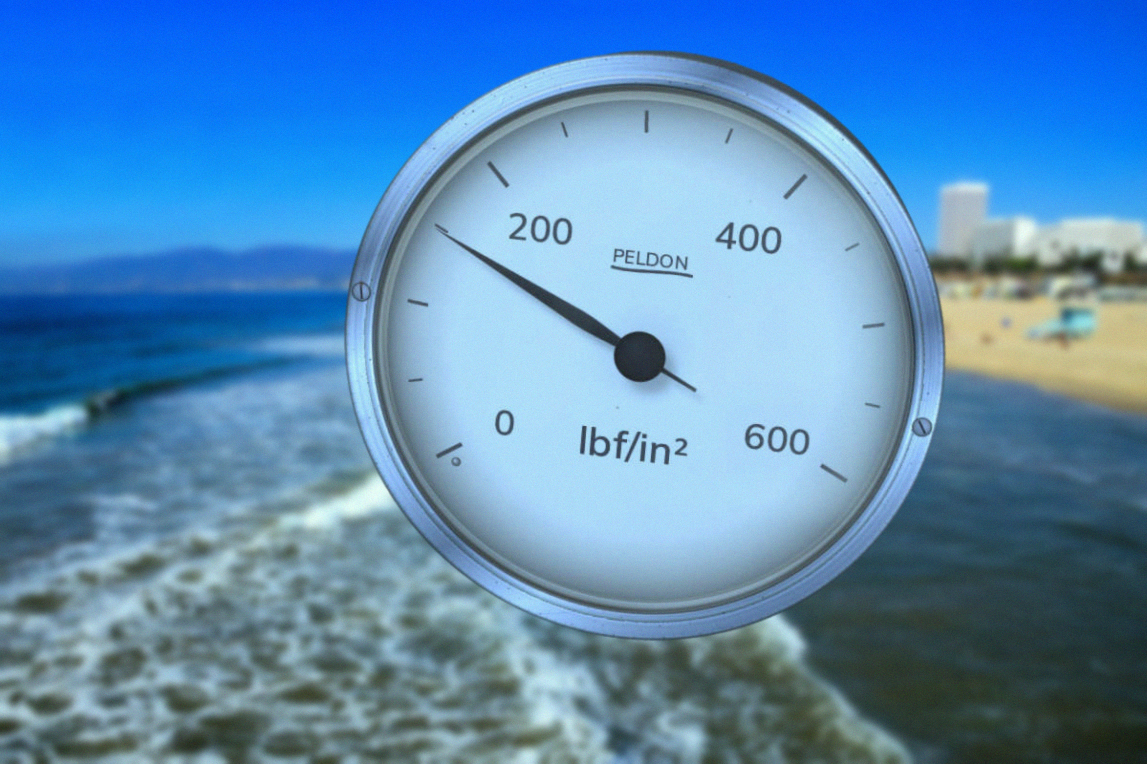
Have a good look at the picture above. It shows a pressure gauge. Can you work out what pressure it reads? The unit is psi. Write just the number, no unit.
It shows 150
